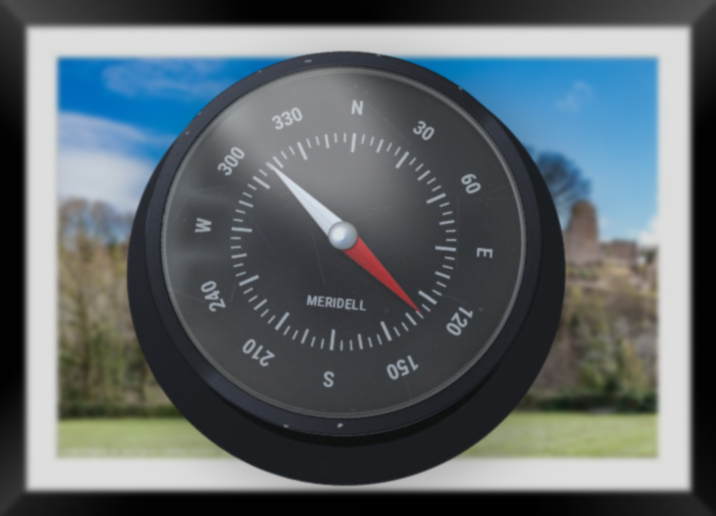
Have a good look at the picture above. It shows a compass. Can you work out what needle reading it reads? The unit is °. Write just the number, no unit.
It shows 130
